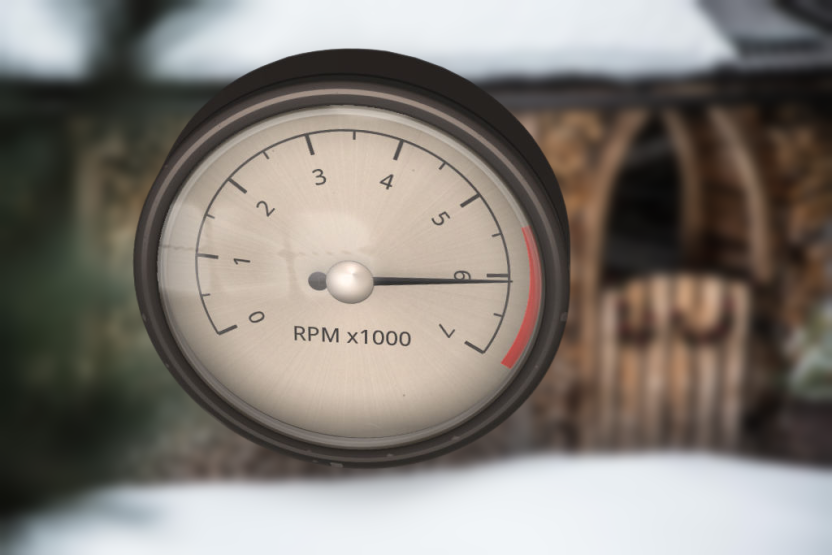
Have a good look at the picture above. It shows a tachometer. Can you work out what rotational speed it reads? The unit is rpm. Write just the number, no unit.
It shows 6000
